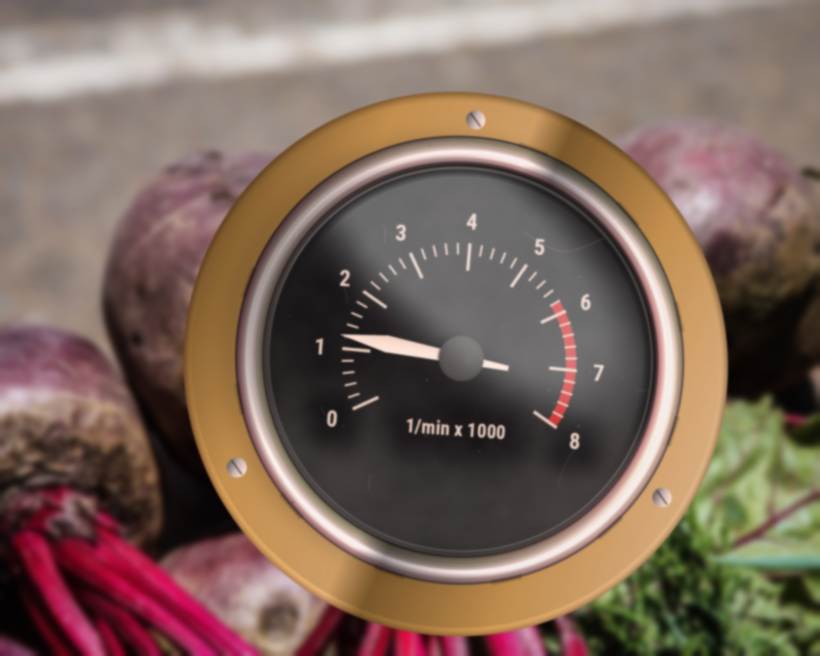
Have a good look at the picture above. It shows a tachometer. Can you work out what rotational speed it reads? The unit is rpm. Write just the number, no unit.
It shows 1200
